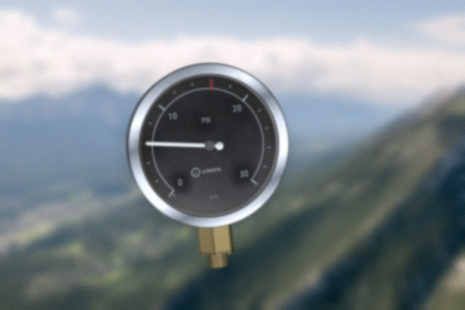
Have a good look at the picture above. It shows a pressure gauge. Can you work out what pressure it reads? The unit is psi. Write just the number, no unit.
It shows 6
